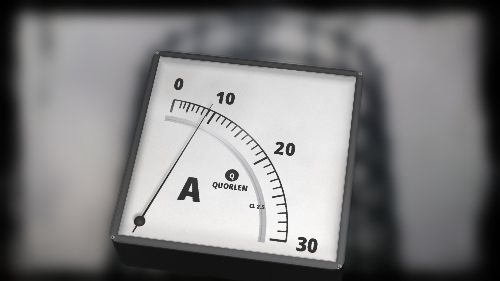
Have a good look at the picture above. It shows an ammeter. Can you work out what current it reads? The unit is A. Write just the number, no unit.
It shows 9
